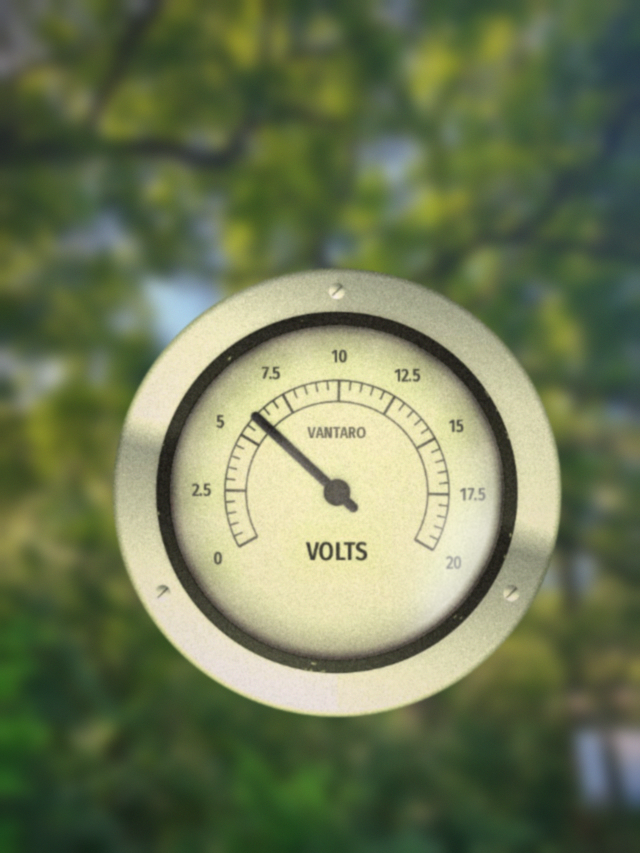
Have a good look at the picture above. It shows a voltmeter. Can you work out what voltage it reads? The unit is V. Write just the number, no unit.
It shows 6
